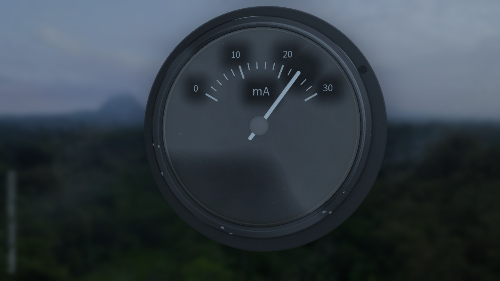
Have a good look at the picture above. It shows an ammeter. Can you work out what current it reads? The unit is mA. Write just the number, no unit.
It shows 24
